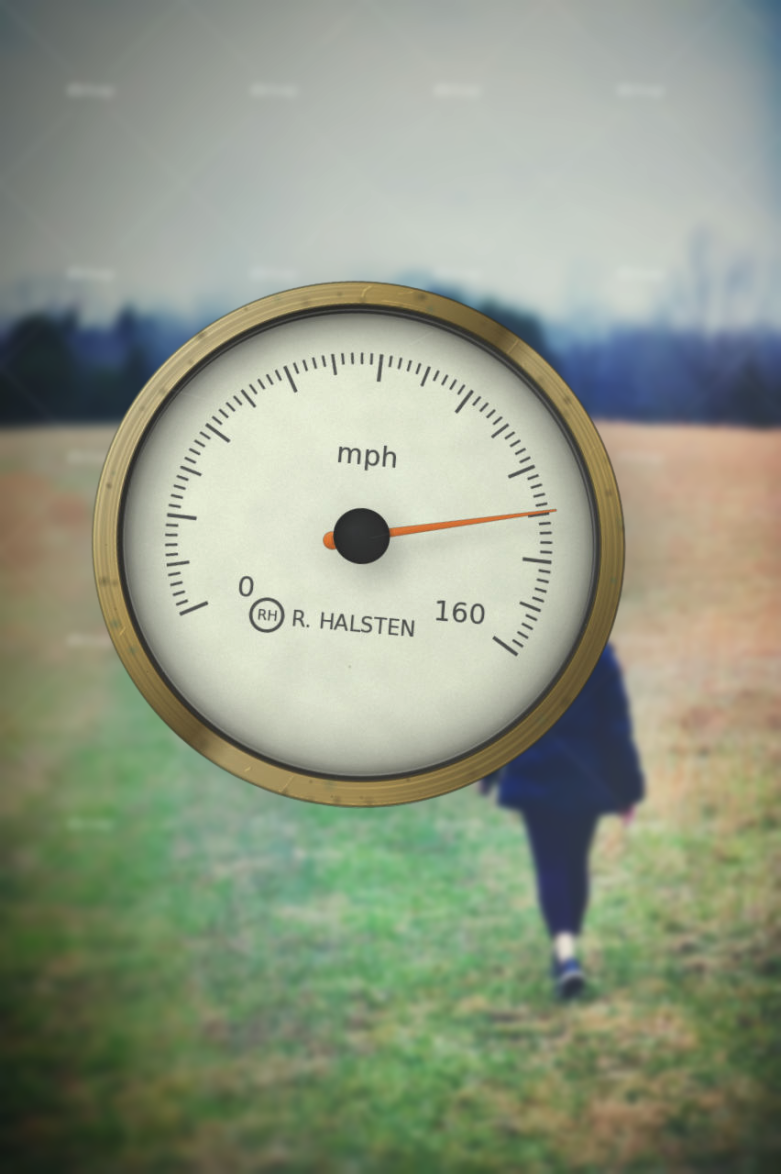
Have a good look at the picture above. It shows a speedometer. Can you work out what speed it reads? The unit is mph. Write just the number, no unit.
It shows 130
